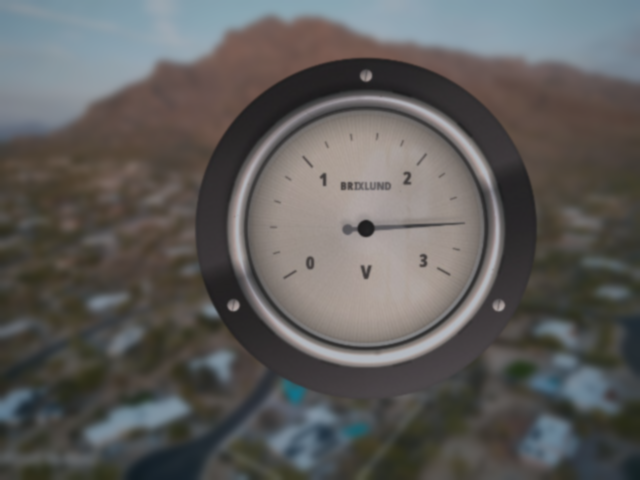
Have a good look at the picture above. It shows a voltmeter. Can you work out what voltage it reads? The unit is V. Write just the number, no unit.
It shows 2.6
